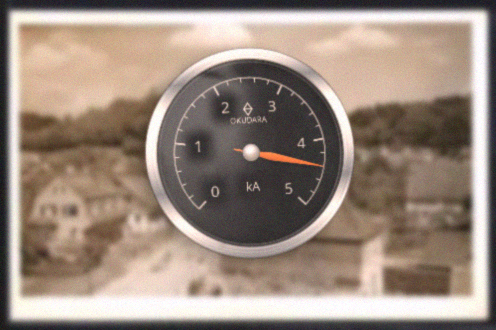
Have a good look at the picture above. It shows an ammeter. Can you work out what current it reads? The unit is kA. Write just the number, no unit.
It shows 4.4
